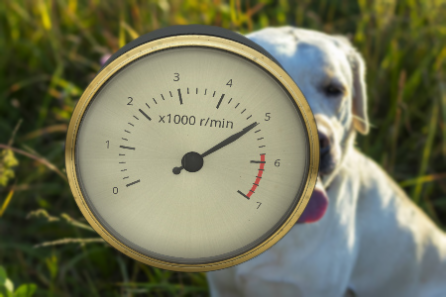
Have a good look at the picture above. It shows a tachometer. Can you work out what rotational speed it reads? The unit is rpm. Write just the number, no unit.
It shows 5000
